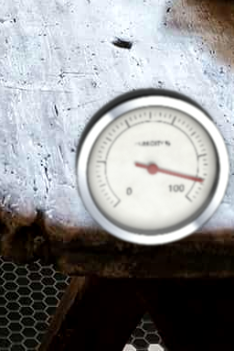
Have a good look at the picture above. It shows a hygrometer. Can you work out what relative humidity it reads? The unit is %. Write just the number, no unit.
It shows 90
